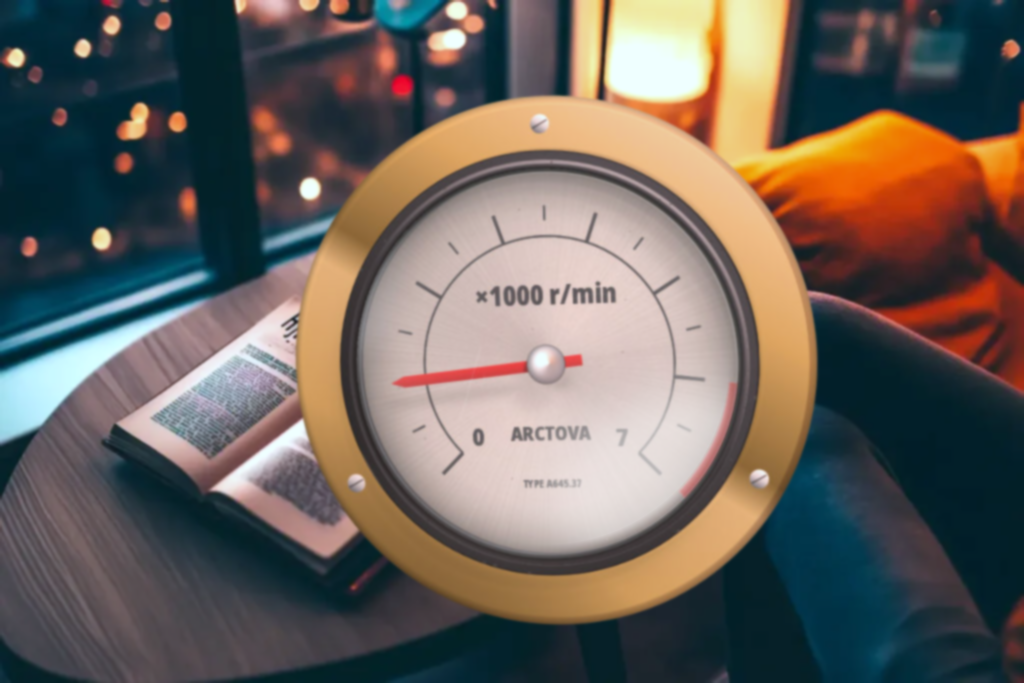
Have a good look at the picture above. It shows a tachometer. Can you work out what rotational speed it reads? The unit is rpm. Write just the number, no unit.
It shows 1000
